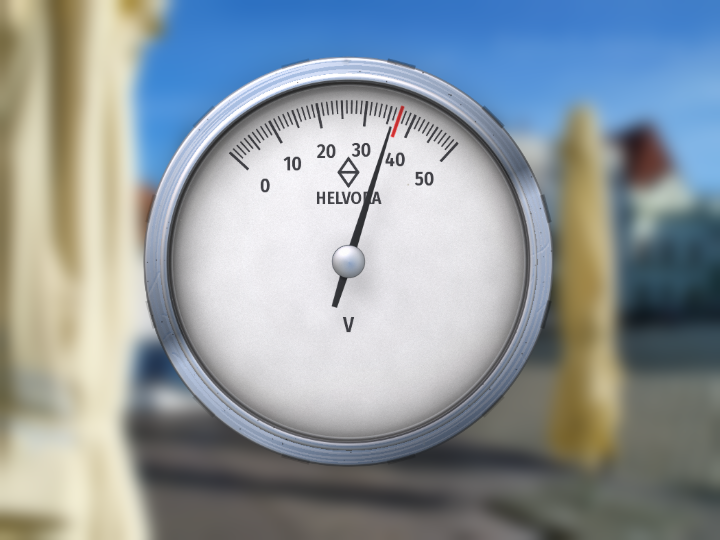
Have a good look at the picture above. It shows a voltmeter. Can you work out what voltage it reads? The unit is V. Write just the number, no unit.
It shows 36
